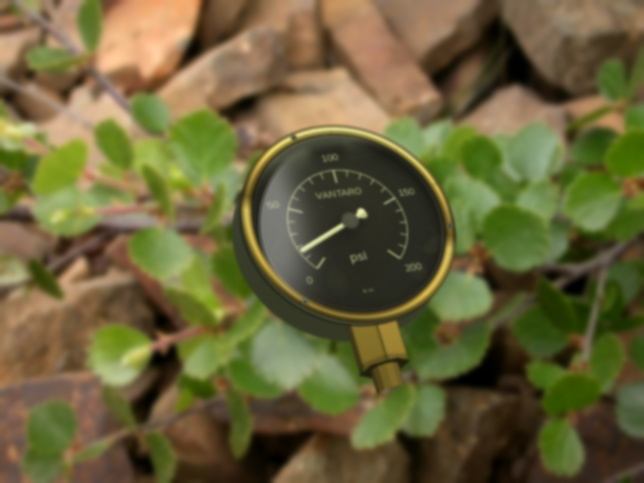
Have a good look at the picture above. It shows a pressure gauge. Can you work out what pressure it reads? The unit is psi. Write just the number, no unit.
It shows 15
